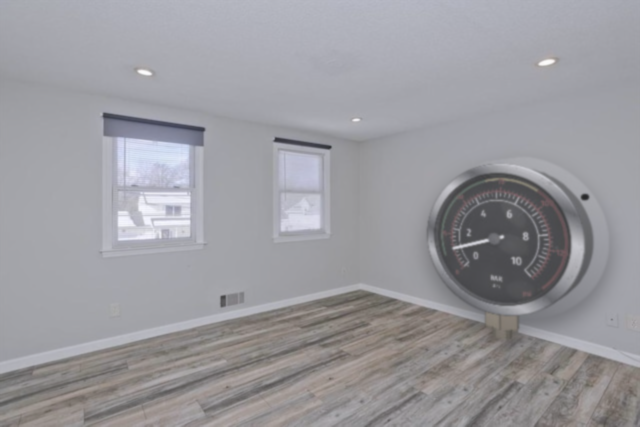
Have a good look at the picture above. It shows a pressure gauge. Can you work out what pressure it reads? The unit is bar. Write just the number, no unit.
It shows 1
